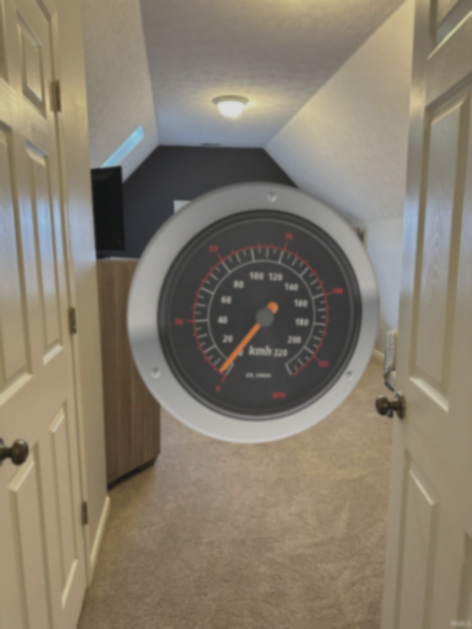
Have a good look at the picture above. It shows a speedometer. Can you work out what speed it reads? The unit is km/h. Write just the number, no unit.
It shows 5
